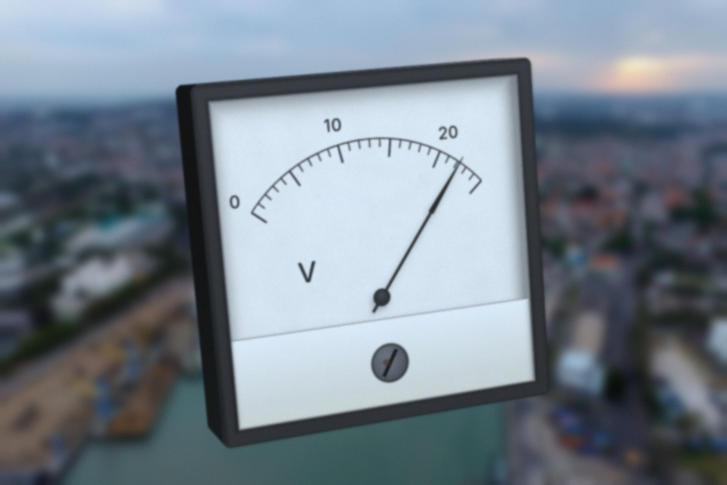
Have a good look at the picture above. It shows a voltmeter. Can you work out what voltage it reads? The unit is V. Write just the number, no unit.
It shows 22
